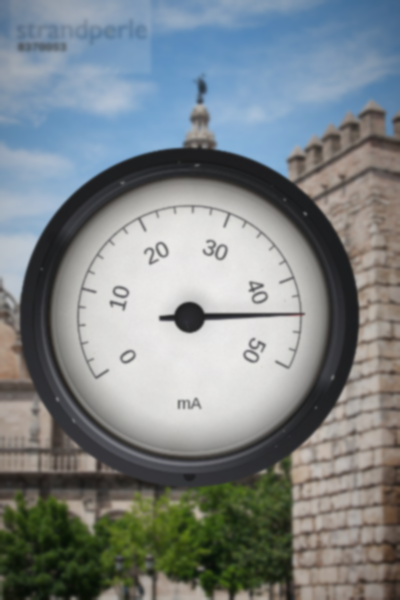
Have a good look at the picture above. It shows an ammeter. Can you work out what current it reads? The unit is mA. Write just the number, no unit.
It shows 44
